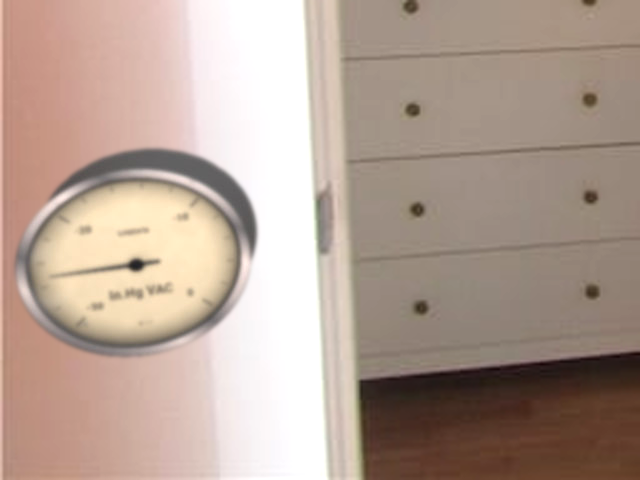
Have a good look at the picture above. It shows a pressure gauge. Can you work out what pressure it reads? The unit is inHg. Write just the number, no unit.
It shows -25
